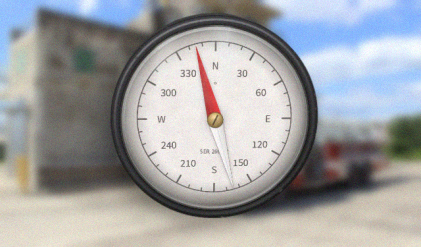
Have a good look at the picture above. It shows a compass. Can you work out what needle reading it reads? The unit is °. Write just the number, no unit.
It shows 345
